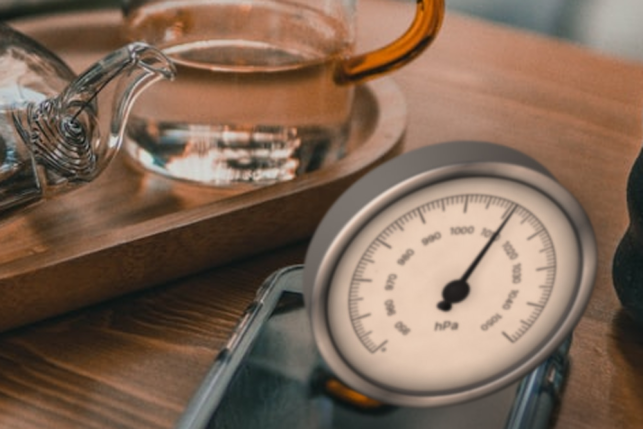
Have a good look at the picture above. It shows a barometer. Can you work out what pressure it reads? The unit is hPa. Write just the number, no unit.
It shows 1010
